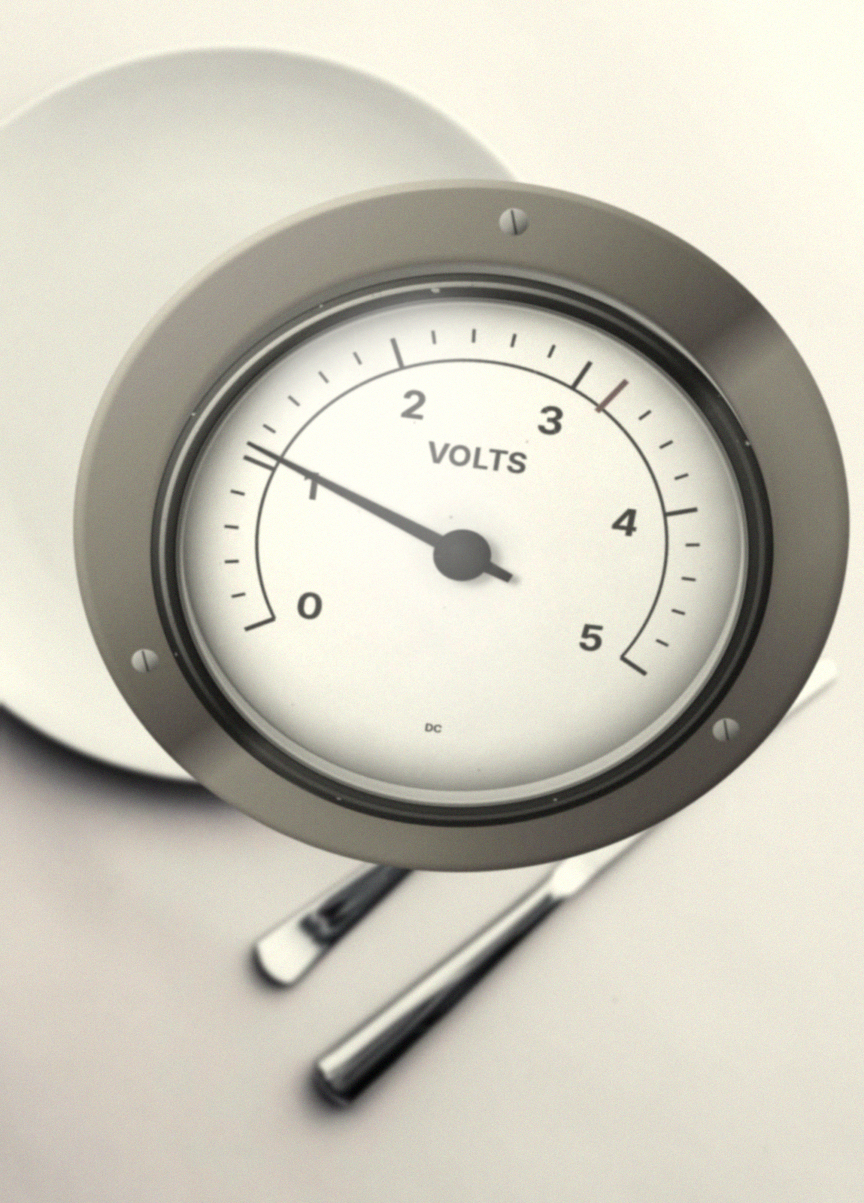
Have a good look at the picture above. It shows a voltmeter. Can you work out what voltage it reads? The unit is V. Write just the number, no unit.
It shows 1.1
